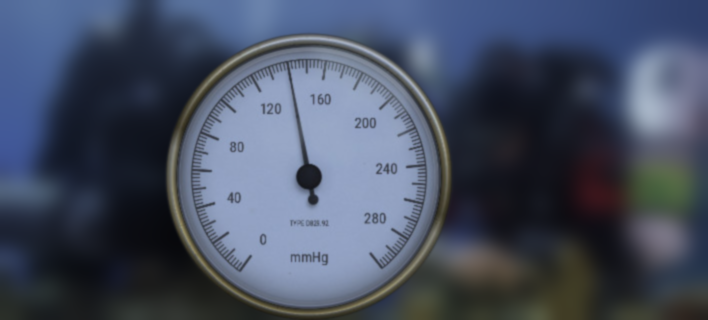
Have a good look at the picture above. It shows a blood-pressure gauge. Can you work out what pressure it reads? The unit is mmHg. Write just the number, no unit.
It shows 140
